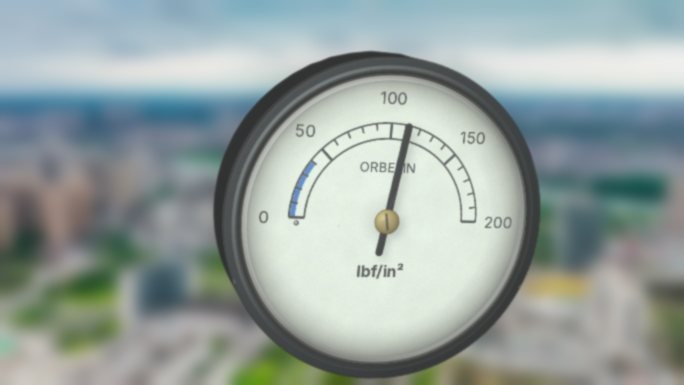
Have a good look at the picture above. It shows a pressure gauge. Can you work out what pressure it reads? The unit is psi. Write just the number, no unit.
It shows 110
